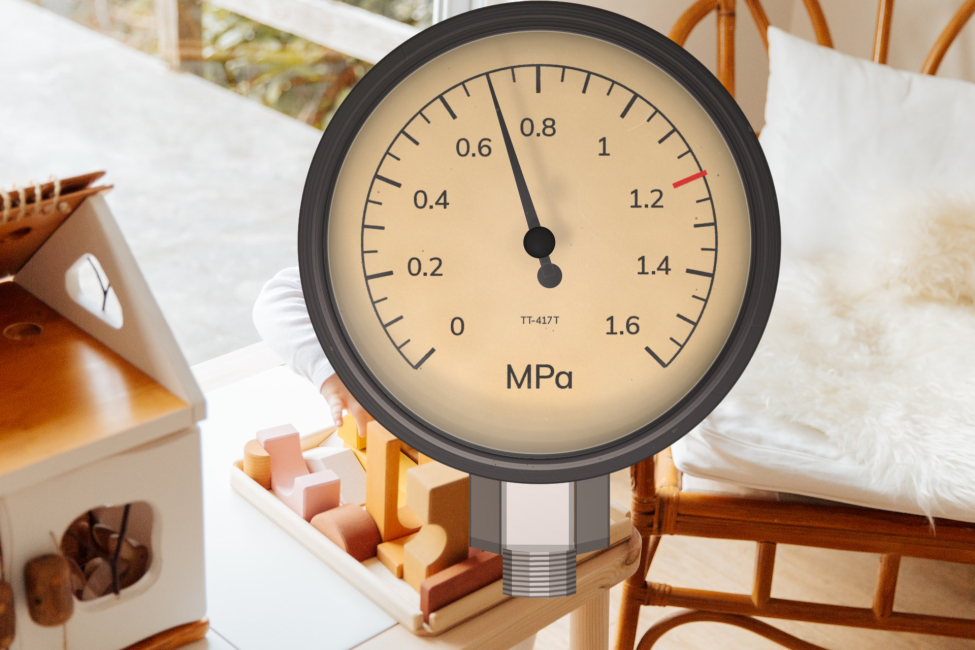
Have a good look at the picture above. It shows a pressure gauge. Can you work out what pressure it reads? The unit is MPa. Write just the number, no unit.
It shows 0.7
